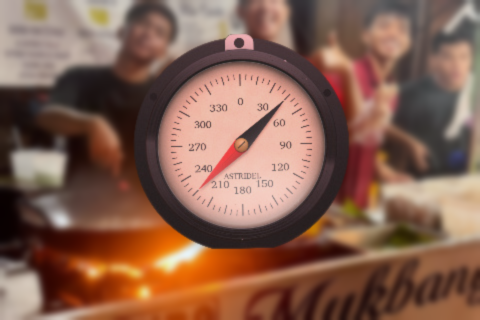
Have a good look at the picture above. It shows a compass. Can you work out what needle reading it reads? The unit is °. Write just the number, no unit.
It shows 225
